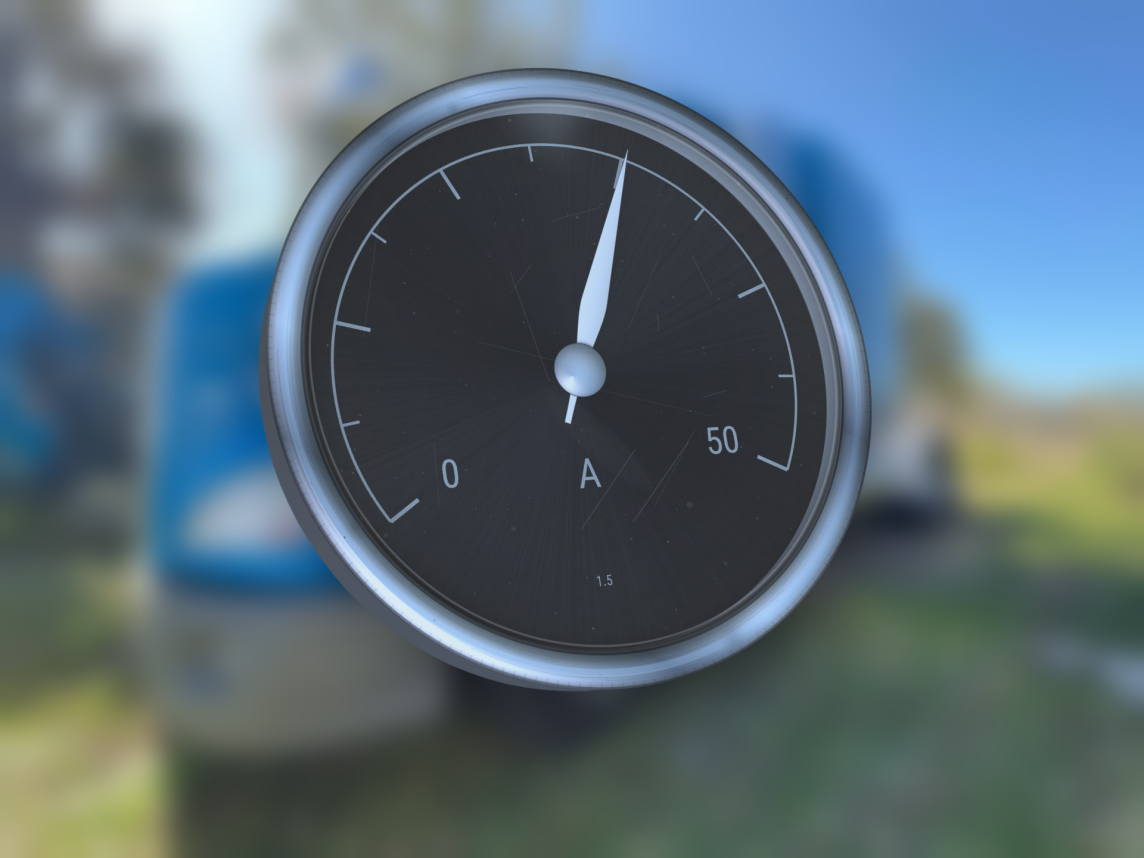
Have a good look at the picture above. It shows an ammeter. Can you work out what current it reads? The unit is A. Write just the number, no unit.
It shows 30
